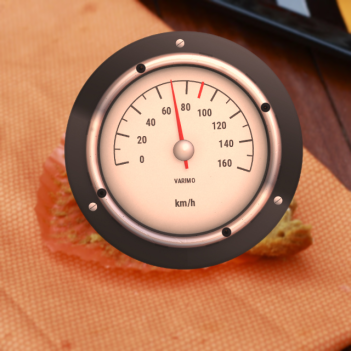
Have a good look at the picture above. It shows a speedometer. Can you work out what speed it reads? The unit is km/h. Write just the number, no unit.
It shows 70
